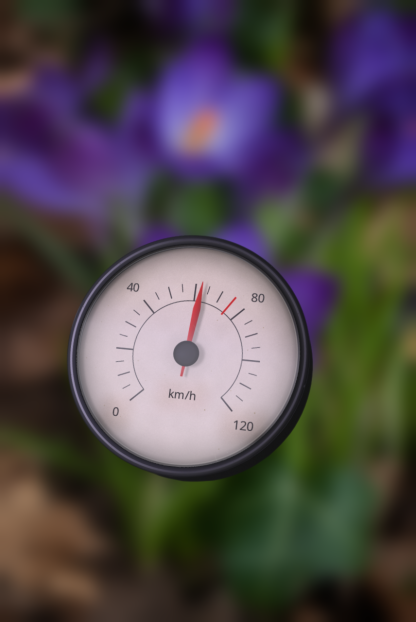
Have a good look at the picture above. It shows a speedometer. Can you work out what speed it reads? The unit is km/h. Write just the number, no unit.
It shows 62.5
